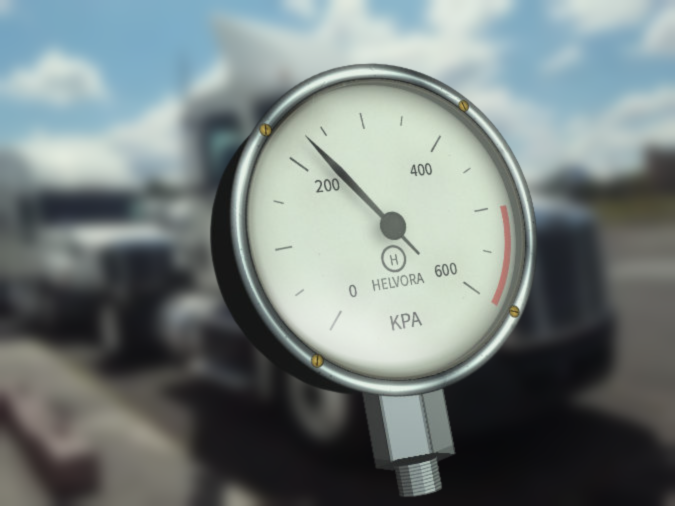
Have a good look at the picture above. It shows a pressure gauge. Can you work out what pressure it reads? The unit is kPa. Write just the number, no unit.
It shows 225
